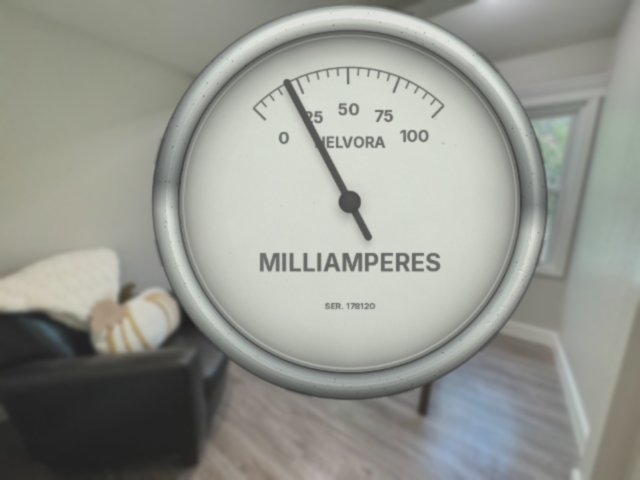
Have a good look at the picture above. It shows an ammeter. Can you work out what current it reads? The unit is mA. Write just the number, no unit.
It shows 20
